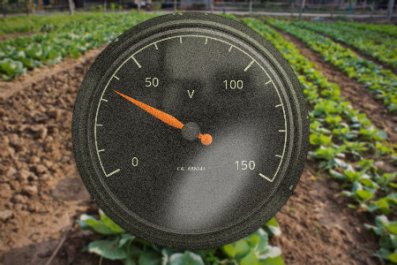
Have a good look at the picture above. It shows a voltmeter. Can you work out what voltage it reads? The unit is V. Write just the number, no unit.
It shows 35
